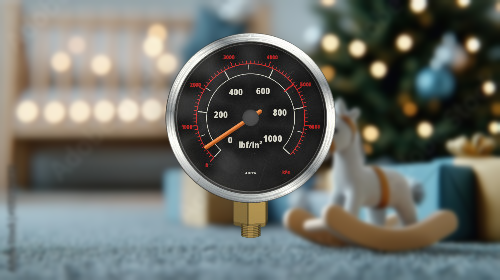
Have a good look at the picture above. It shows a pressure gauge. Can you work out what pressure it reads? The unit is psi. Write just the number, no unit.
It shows 50
